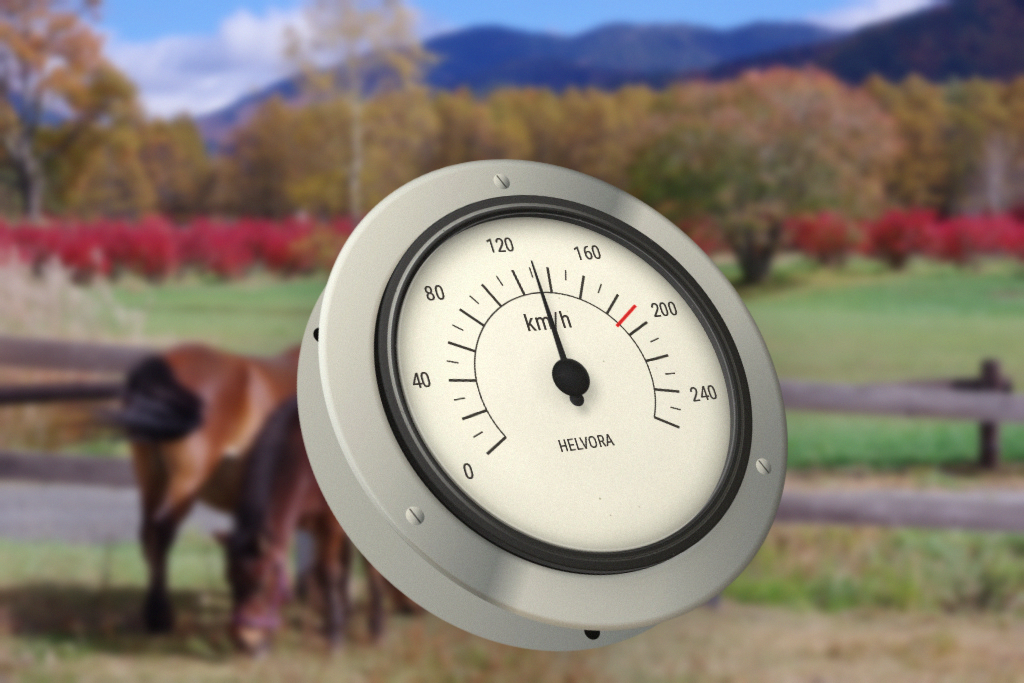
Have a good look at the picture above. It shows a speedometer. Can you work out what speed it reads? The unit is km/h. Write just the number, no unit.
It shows 130
